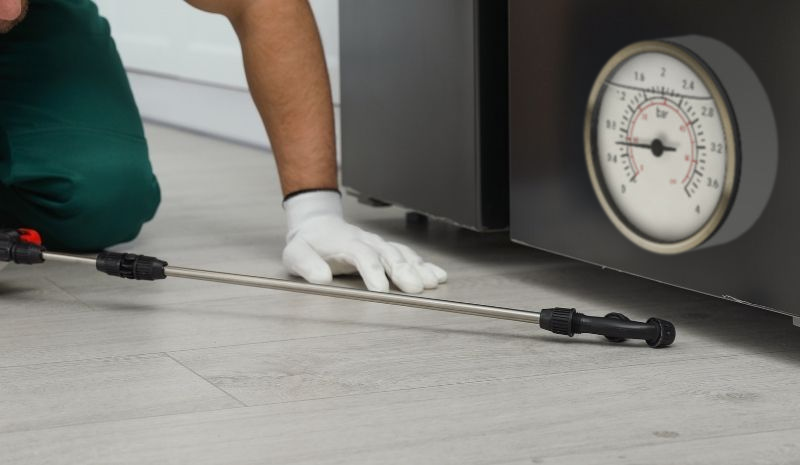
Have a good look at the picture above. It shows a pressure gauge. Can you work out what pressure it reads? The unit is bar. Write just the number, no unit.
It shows 0.6
